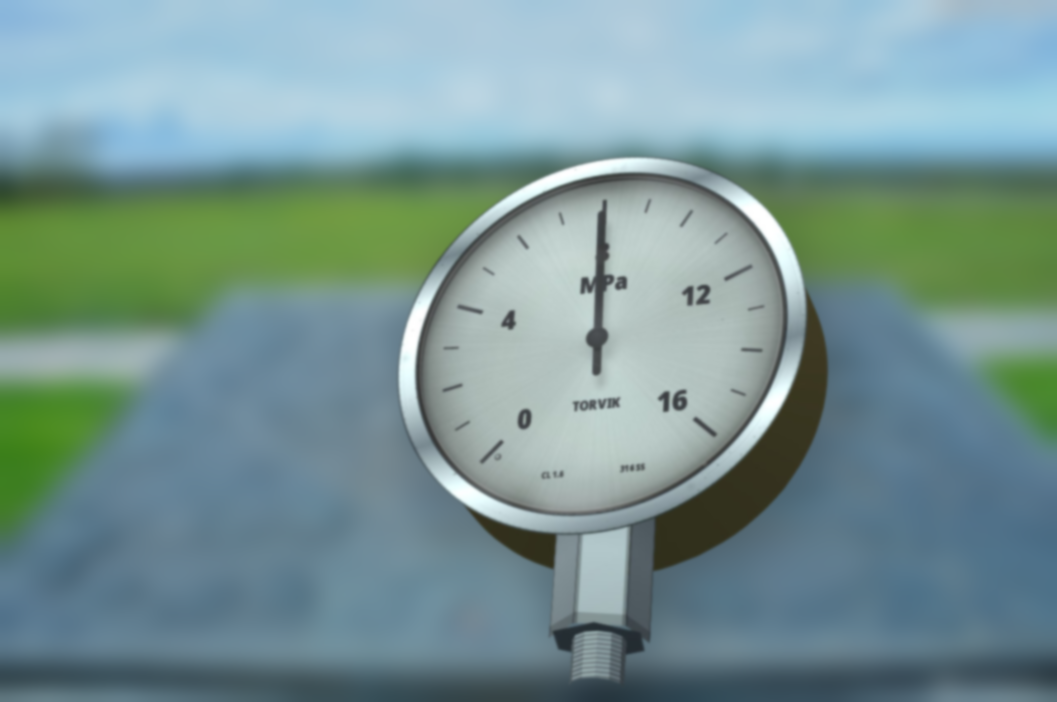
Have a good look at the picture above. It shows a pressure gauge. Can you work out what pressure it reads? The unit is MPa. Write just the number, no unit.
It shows 8
